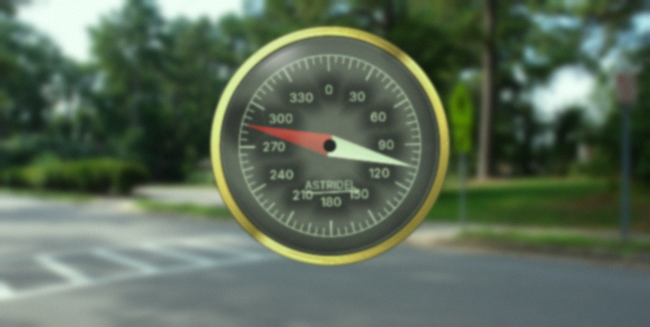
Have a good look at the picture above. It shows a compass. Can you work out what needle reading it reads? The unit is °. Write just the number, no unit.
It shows 285
